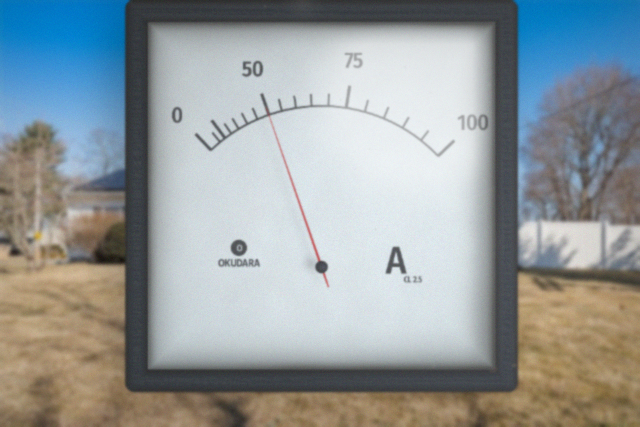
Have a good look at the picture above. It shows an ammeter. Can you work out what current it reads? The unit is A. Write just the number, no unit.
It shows 50
